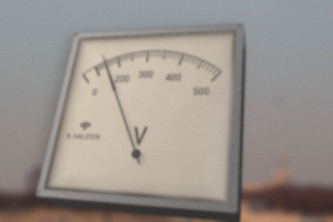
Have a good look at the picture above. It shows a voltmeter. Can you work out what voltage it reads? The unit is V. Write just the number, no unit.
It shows 150
